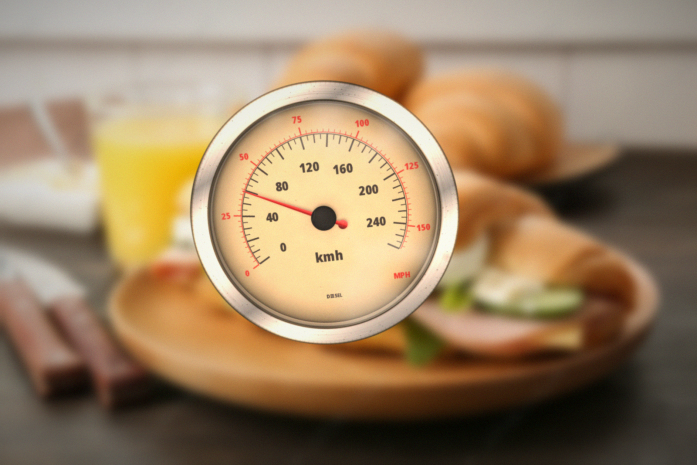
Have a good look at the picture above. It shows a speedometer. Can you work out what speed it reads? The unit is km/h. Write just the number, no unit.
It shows 60
